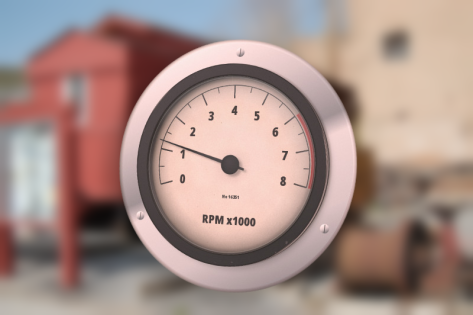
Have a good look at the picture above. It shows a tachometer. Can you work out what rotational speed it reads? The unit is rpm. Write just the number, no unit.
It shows 1250
